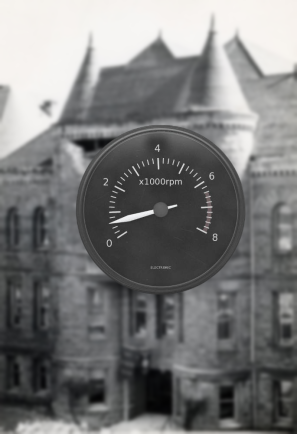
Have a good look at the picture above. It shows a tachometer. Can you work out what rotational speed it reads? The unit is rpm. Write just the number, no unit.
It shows 600
